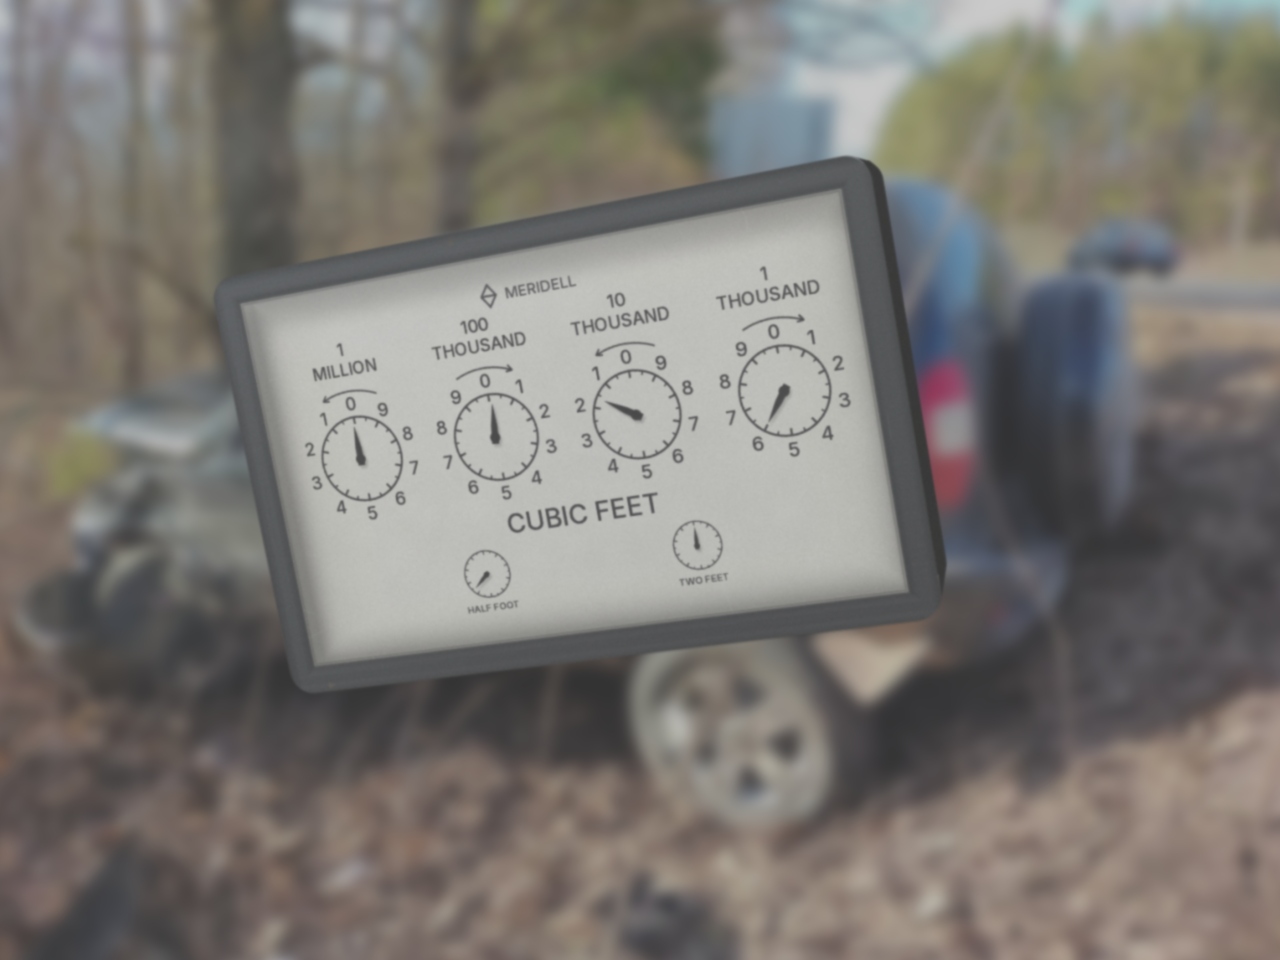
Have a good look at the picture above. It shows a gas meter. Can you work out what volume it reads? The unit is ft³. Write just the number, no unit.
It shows 1600
